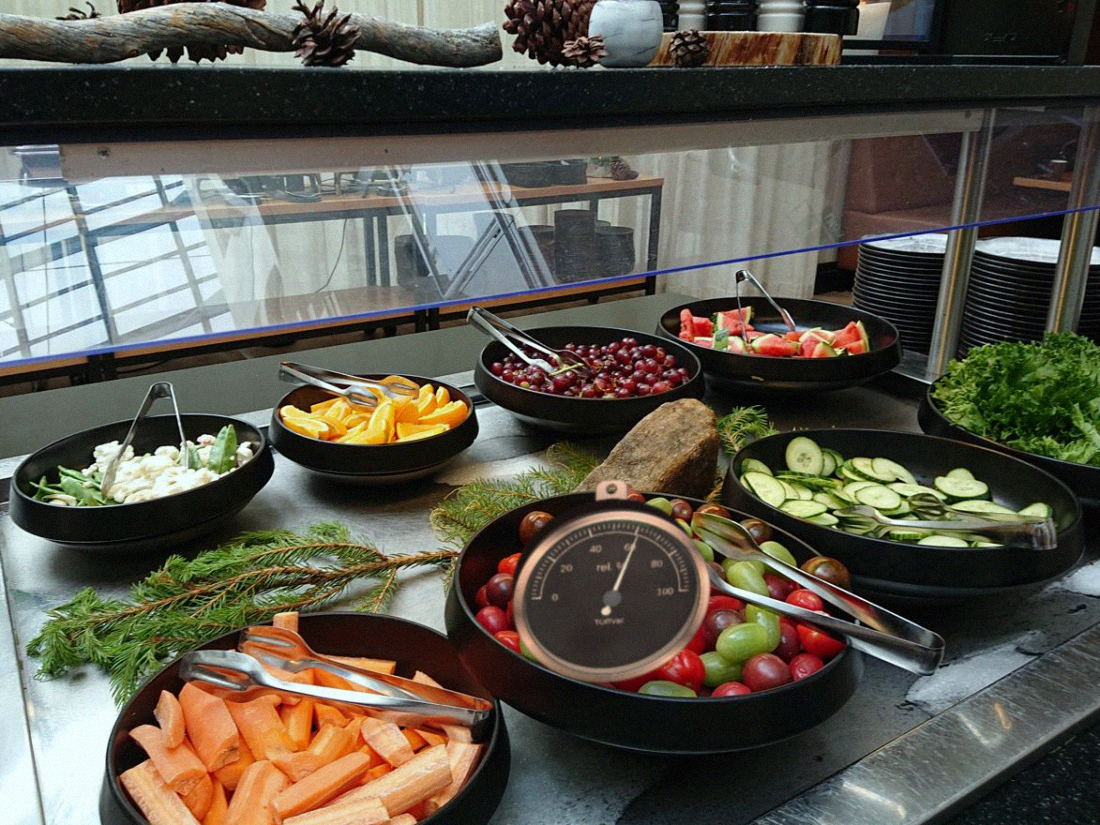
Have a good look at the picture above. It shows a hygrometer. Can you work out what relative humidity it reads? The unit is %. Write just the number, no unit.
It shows 60
